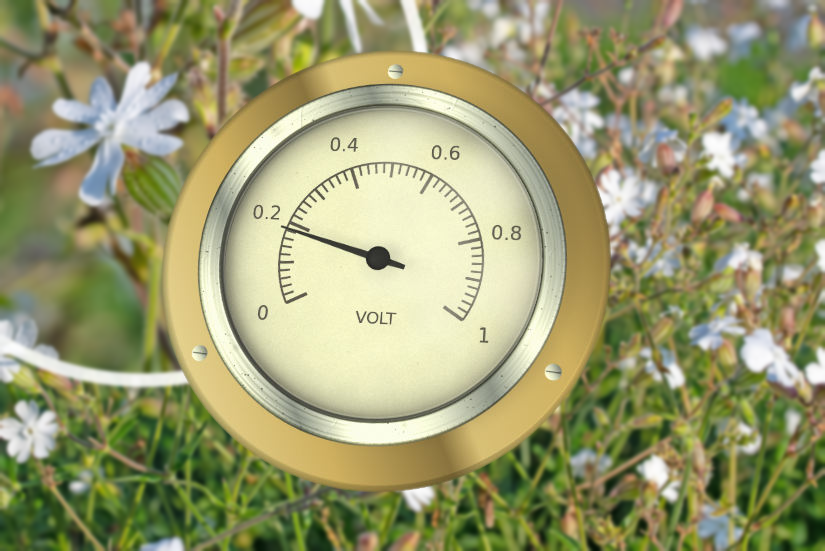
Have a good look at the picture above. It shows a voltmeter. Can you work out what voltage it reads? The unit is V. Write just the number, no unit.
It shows 0.18
